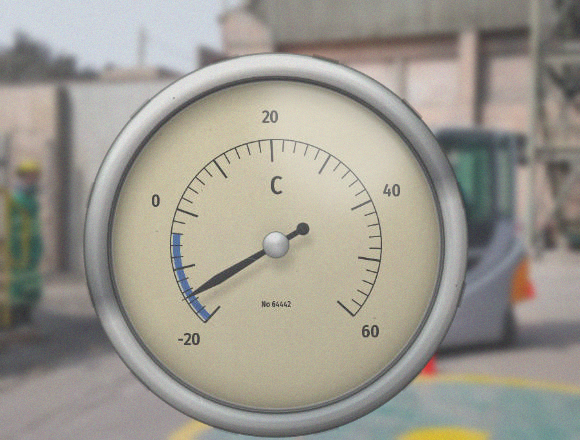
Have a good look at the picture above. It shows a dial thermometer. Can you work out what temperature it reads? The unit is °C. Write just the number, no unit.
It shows -15
